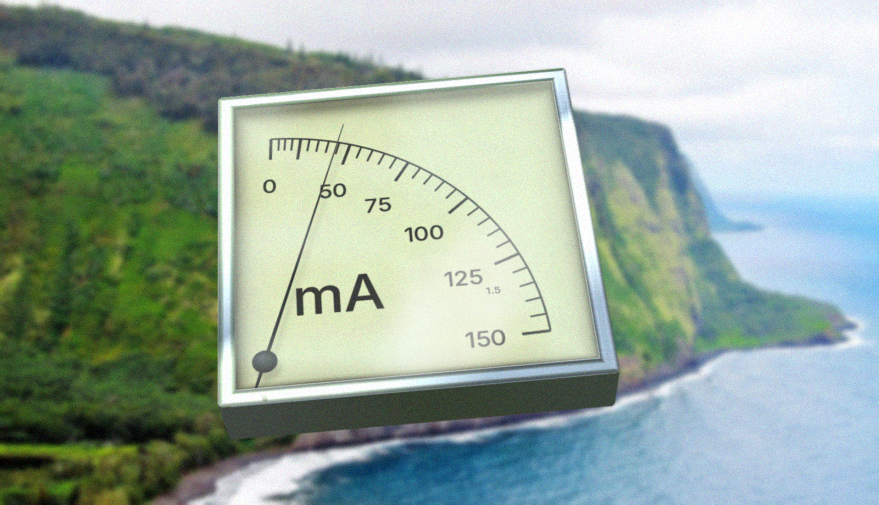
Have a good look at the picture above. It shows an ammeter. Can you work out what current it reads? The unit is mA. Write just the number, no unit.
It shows 45
